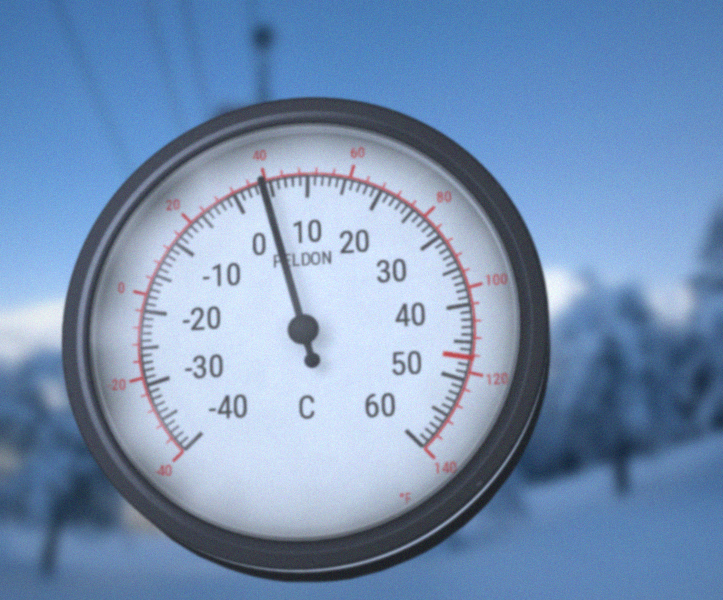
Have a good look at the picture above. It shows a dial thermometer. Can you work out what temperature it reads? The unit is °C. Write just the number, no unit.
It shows 4
